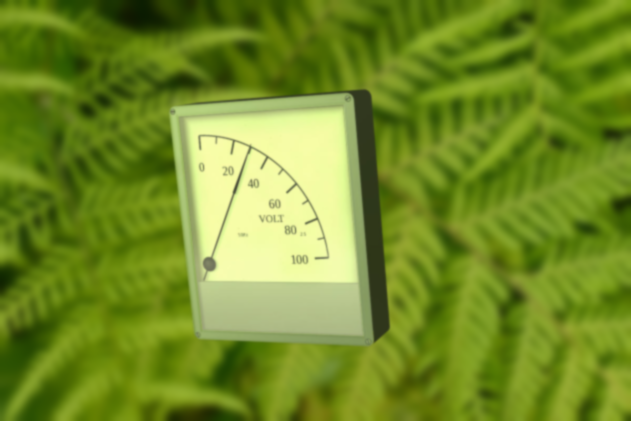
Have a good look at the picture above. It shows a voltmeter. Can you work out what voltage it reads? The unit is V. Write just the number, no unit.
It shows 30
